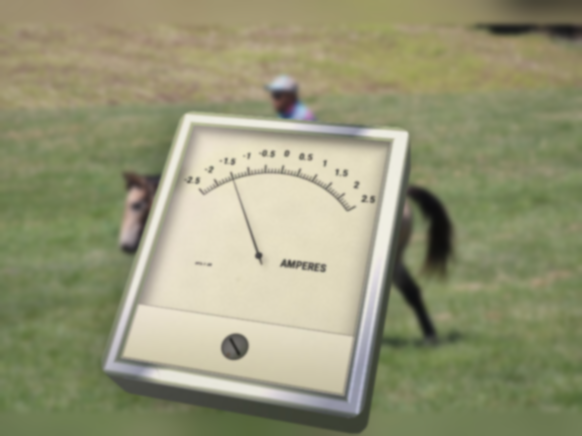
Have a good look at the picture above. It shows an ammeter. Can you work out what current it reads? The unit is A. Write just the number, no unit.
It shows -1.5
